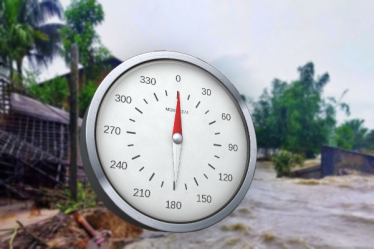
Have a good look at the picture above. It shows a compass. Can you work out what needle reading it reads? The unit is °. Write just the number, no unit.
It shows 0
